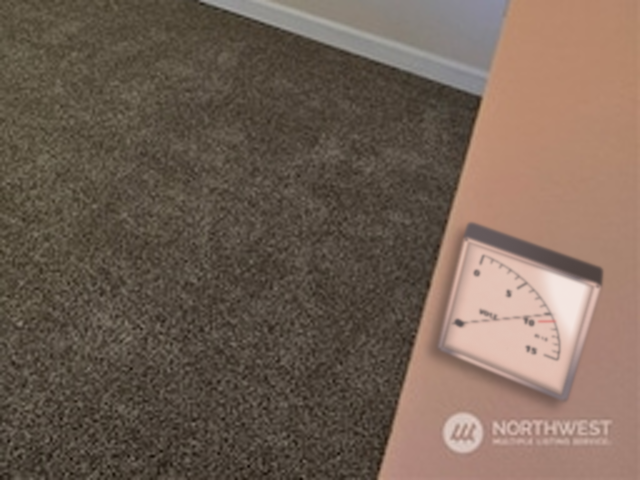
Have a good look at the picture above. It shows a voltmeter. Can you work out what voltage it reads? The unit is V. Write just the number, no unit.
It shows 9
